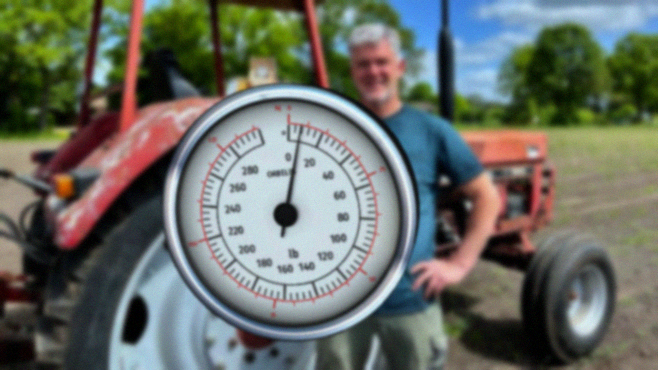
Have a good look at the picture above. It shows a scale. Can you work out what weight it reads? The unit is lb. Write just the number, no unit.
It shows 8
